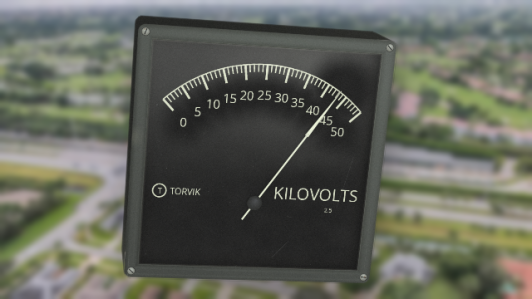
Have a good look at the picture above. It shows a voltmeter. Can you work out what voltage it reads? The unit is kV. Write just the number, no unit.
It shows 43
